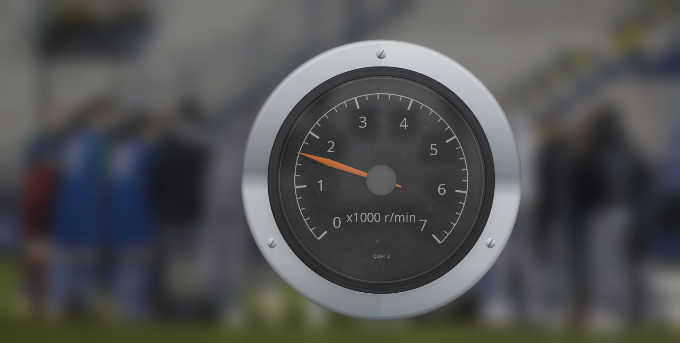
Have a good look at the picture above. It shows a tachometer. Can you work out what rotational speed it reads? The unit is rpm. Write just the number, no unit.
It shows 1600
